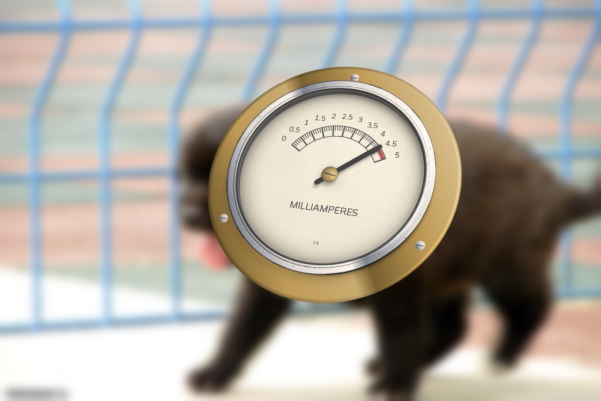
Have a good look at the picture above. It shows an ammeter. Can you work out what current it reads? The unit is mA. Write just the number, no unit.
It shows 4.5
